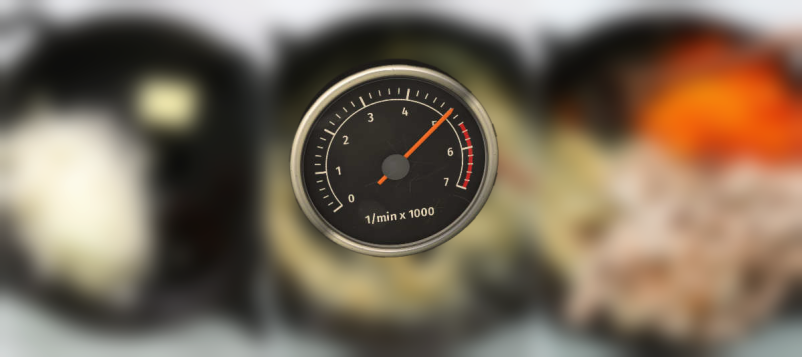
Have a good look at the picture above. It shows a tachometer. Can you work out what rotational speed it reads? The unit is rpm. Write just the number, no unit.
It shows 5000
